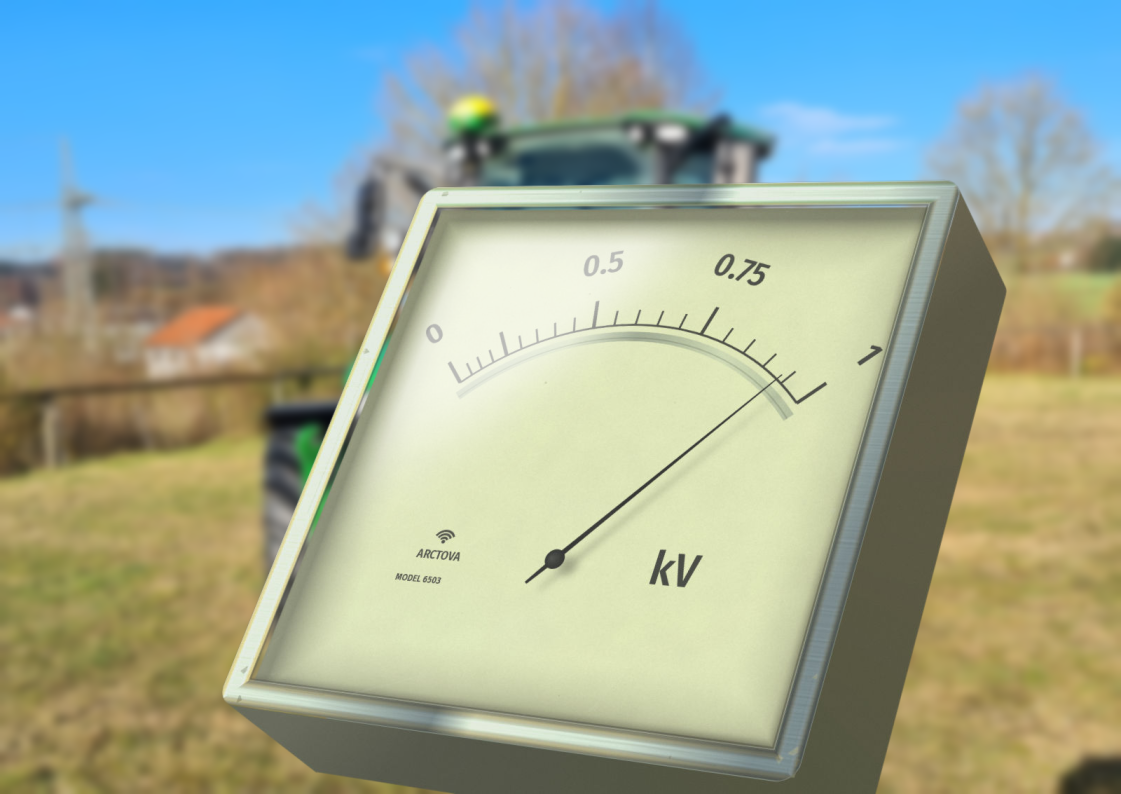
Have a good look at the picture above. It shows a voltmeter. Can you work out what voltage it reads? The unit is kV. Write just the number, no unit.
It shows 0.95
